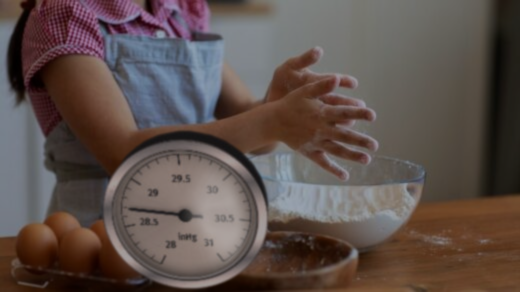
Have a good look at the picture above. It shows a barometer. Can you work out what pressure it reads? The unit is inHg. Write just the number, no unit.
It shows 28.7
